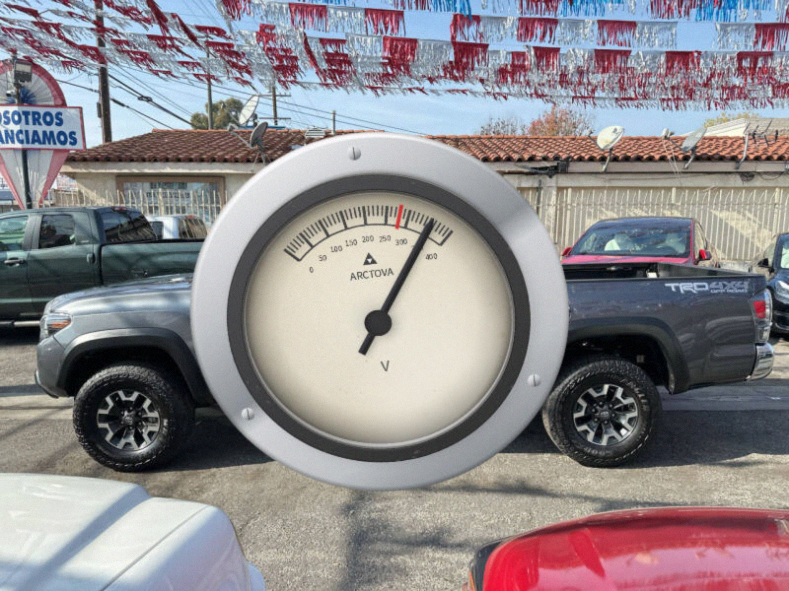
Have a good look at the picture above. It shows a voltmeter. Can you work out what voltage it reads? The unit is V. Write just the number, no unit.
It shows 350
